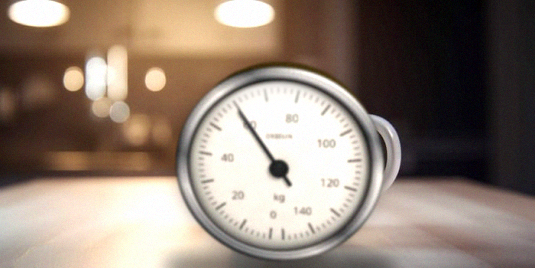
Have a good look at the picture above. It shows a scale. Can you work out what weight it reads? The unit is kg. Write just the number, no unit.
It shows 60
